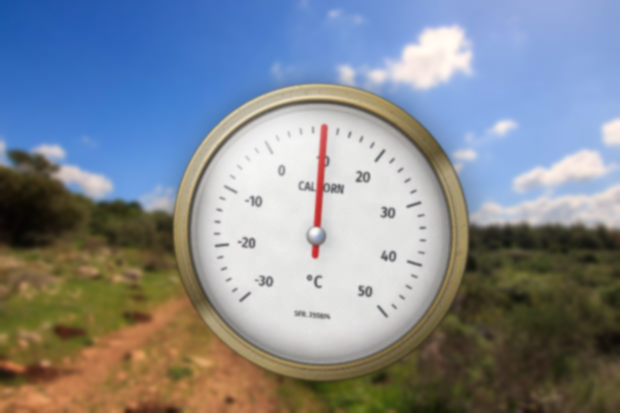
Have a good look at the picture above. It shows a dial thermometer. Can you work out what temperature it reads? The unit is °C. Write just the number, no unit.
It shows 10
